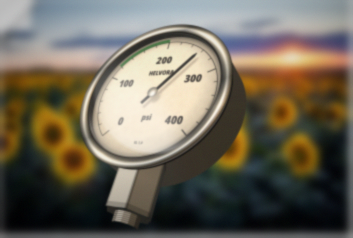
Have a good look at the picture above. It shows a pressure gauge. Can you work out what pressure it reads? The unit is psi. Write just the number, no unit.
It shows 260
